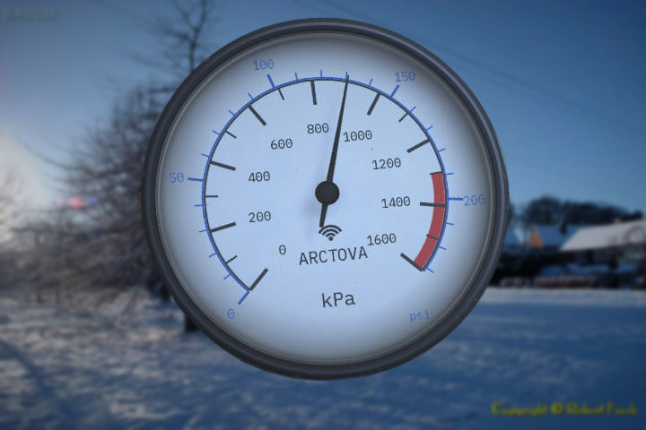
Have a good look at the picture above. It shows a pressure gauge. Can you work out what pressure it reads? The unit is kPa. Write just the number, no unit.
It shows 900
